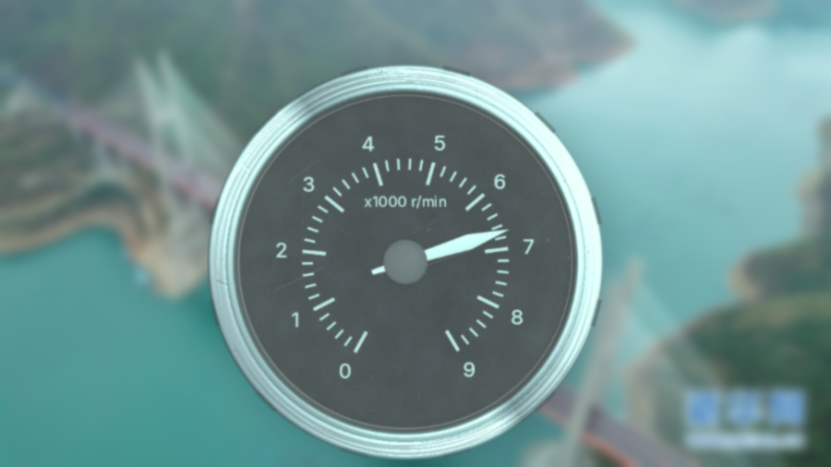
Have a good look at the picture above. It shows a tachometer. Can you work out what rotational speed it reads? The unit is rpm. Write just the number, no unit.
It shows 6700
